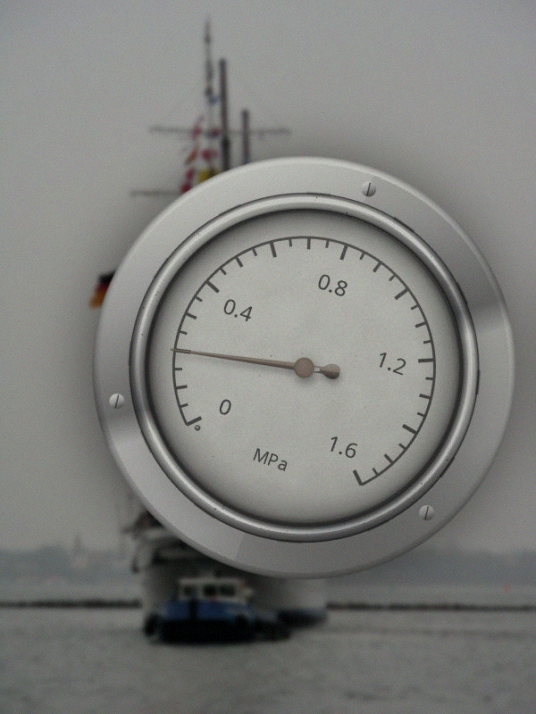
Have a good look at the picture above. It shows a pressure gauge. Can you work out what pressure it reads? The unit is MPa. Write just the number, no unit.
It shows 0.2
